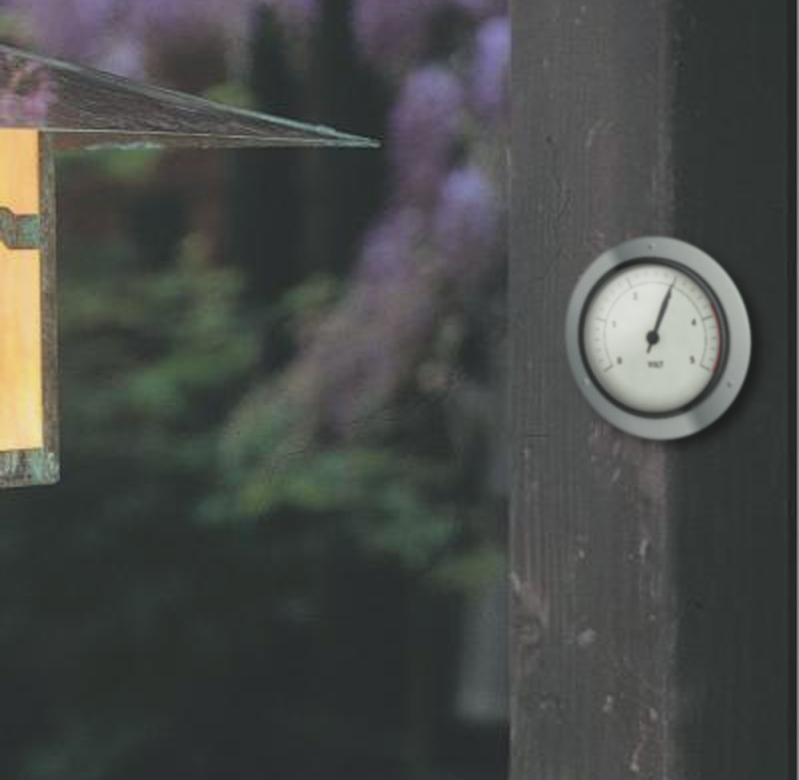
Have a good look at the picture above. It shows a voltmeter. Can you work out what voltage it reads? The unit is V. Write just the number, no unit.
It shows 3
